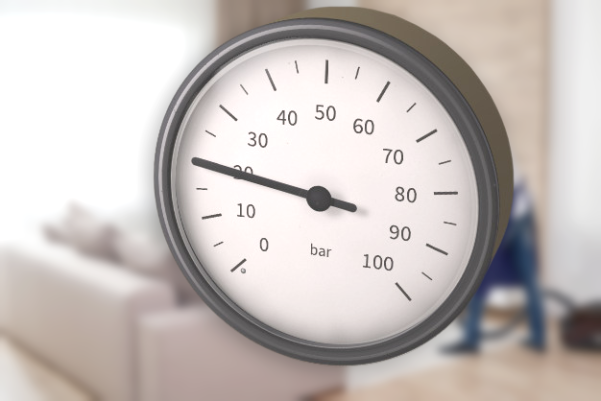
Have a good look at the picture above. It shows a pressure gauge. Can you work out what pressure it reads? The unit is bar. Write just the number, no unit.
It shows 20
